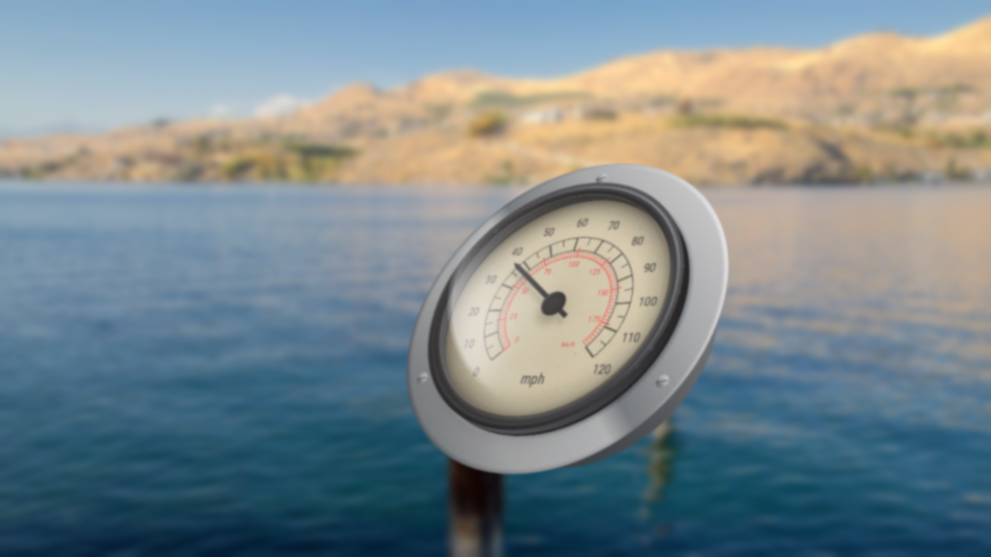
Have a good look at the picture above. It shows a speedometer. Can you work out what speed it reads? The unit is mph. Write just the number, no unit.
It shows 37.5
